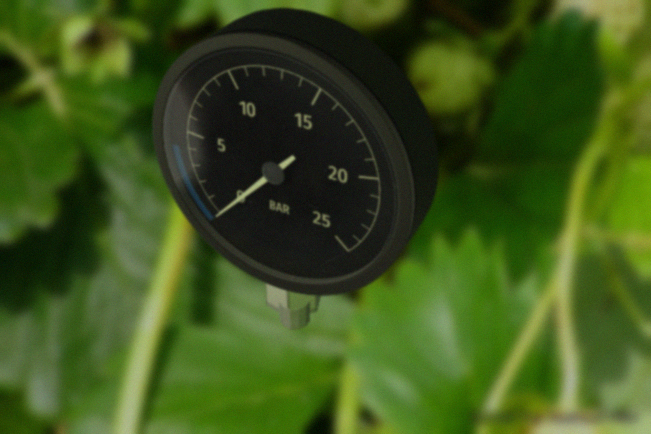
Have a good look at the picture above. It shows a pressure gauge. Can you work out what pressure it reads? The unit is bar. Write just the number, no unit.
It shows 0
